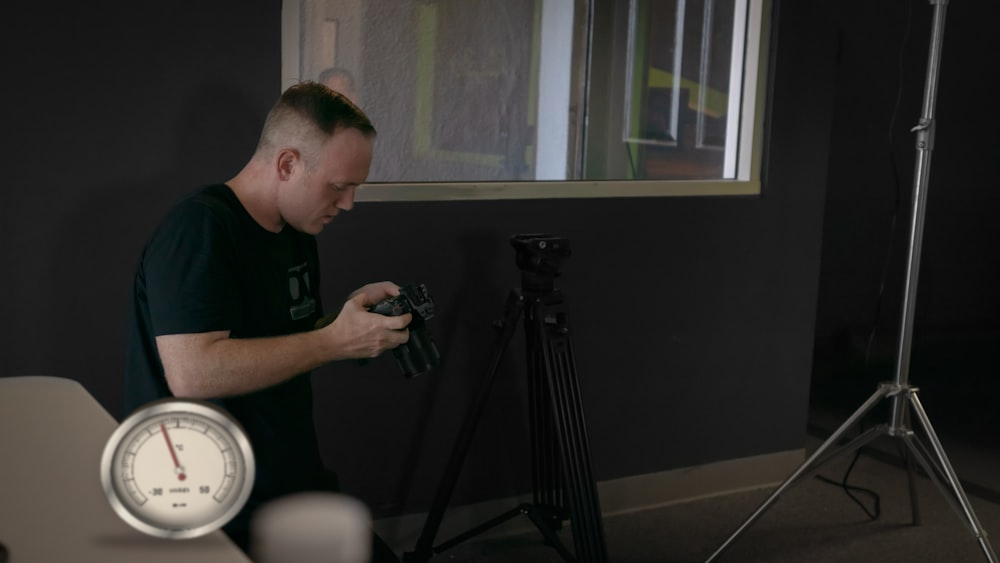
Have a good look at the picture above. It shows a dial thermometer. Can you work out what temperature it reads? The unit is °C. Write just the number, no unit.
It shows 5
